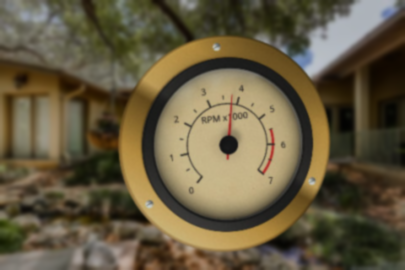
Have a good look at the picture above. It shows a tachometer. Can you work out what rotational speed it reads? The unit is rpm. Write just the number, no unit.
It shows 3750
